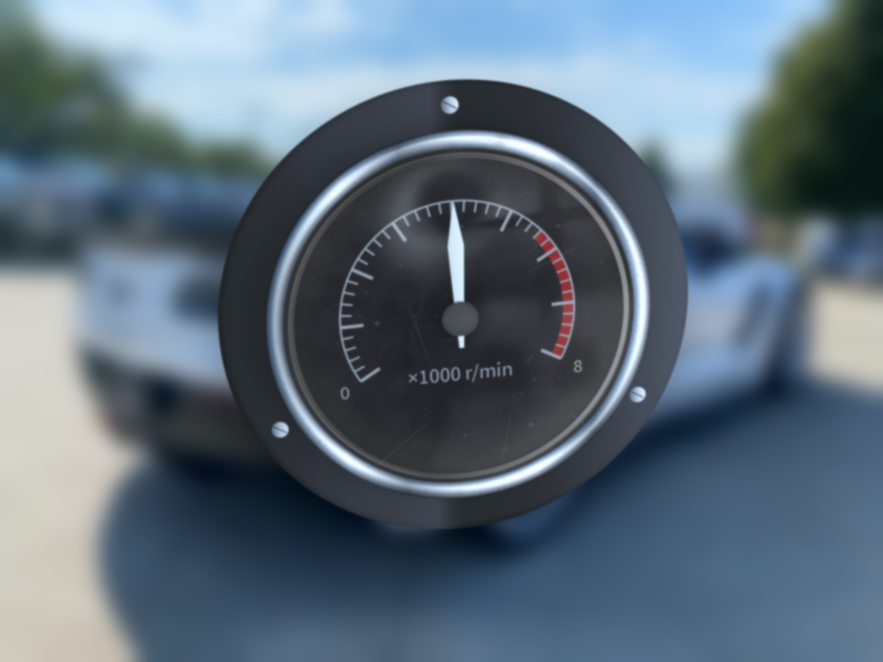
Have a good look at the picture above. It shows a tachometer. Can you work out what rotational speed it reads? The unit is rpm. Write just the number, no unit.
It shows 4000
